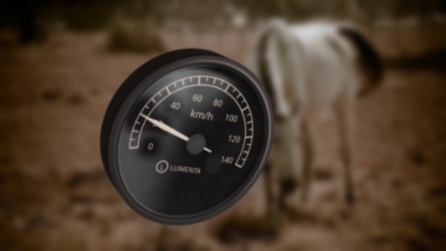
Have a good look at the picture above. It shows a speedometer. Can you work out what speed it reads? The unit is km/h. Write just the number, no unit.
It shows 20
